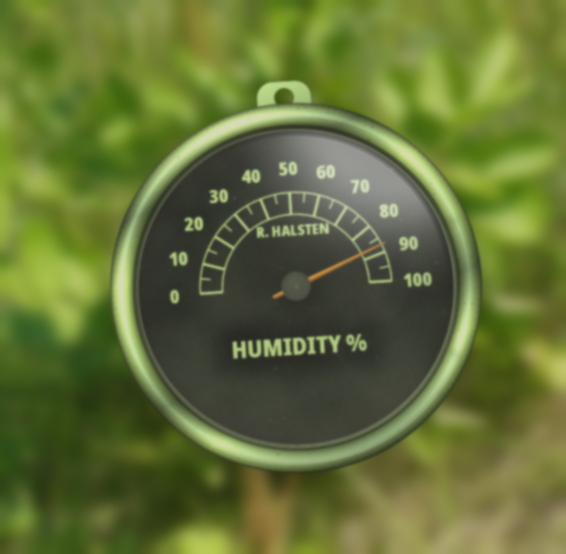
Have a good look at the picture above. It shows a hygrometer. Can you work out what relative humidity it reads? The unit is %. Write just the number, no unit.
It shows 87.5
